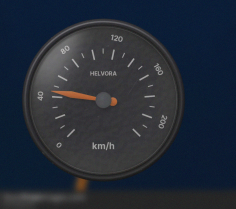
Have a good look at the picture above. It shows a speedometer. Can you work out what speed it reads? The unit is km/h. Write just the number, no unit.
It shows 45
